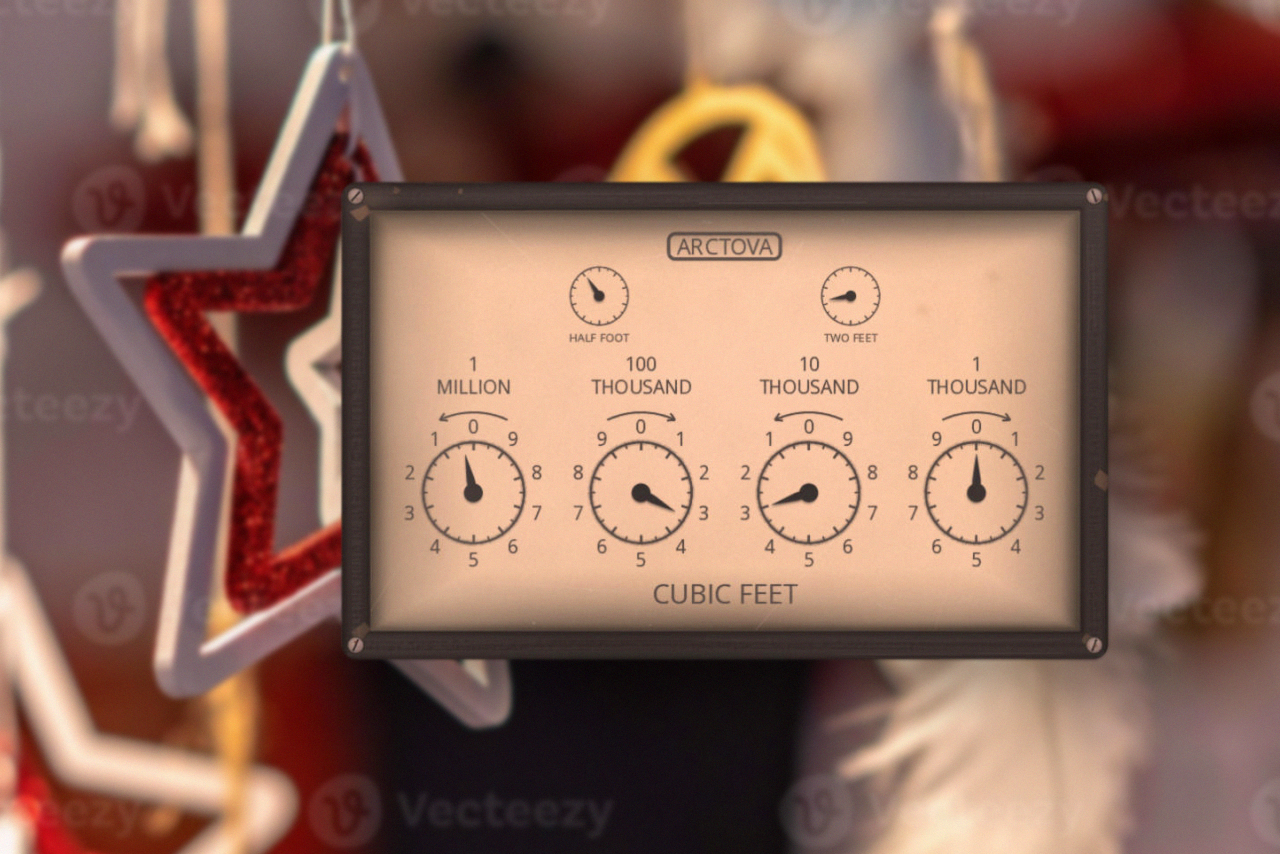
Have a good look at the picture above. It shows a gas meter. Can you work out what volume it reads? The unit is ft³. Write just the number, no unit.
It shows 33000
